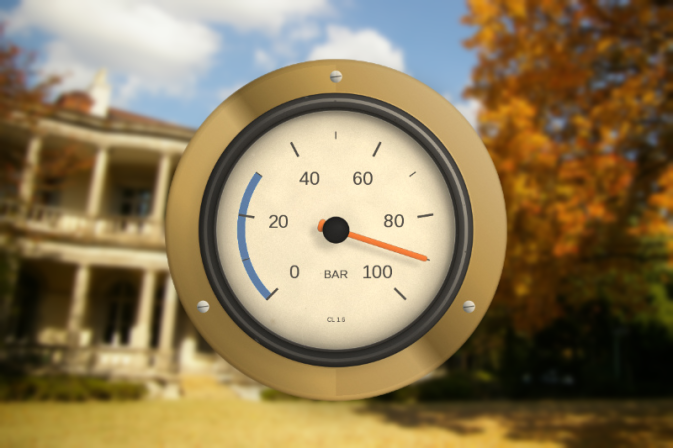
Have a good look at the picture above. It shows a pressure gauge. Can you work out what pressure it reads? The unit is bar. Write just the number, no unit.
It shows 90
